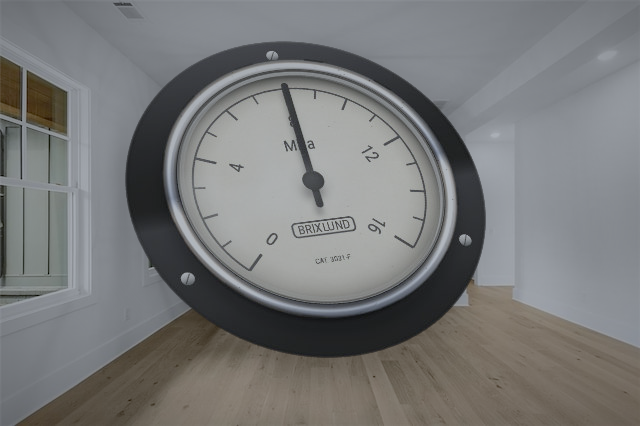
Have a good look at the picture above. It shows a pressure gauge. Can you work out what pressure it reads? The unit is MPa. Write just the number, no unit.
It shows 8
